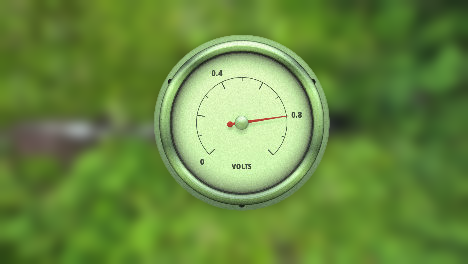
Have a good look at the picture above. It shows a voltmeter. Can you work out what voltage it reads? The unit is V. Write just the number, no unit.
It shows 0.8
